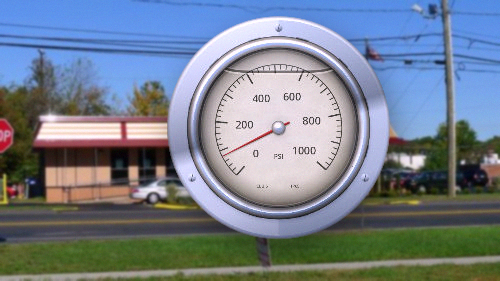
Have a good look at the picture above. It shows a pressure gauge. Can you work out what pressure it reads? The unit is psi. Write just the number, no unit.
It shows 80
